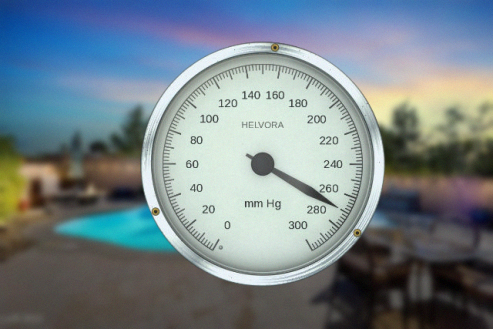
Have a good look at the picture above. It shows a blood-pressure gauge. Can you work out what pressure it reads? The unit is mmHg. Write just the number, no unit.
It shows 270
